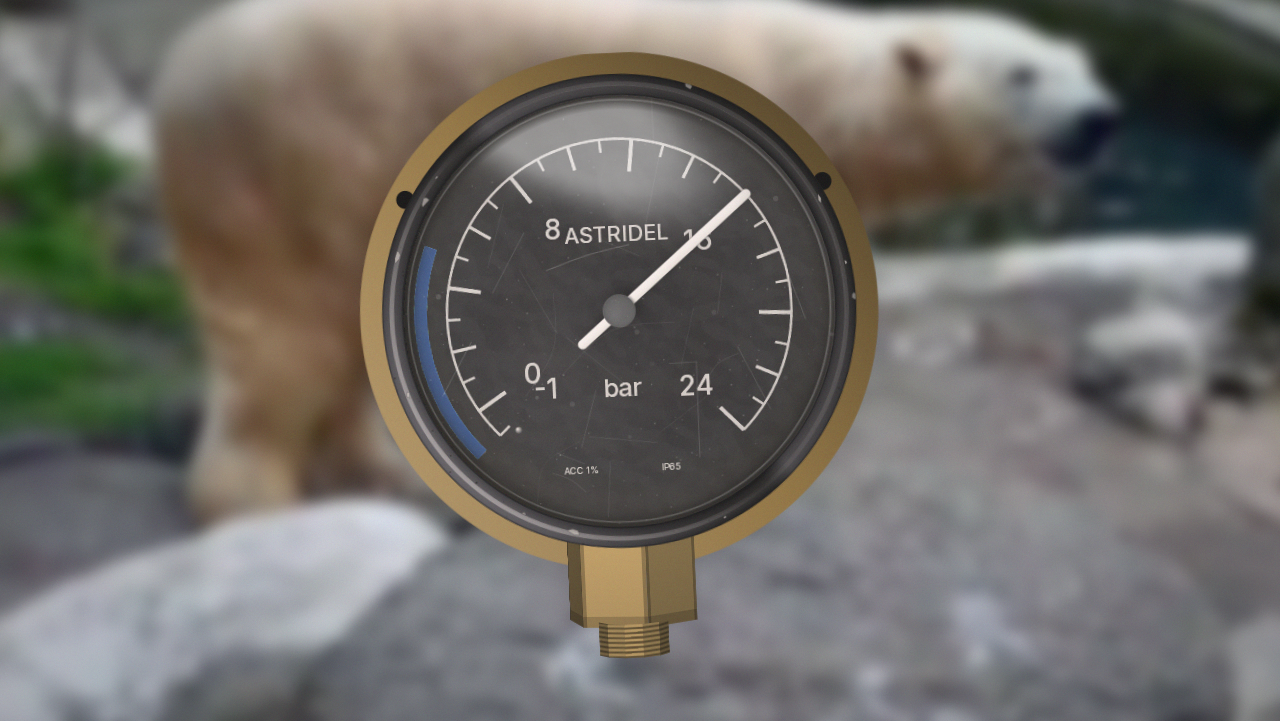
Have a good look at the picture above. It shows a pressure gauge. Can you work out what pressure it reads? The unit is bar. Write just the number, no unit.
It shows 16
